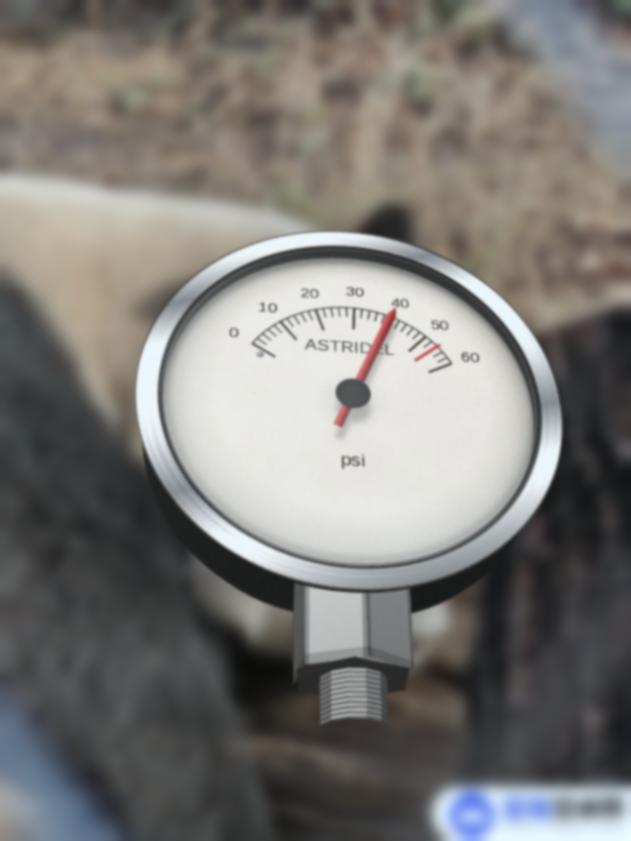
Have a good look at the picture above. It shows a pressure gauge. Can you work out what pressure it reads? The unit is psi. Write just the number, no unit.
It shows 40
